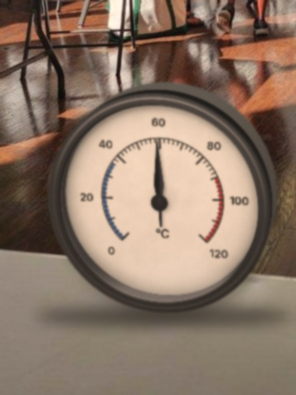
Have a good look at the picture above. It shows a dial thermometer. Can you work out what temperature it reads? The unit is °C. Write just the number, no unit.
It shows 60
